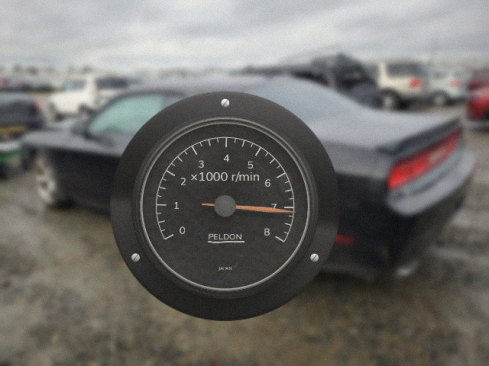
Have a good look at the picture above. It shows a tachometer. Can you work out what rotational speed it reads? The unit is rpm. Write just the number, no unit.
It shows 7125
